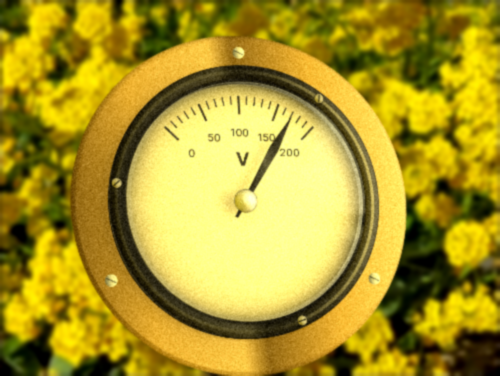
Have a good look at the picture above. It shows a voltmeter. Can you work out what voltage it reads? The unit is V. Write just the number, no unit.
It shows 170
